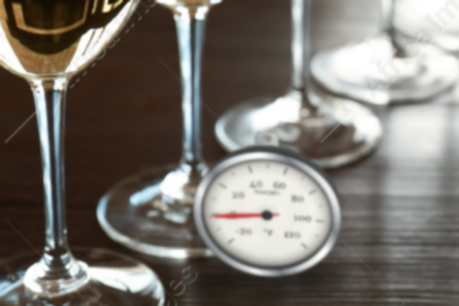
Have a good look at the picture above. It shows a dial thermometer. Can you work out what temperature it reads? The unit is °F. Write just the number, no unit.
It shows 0
